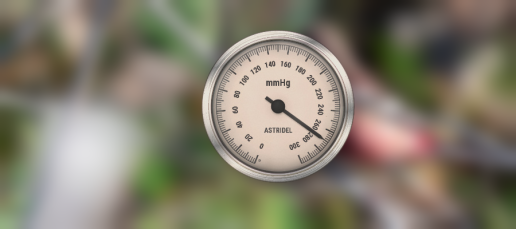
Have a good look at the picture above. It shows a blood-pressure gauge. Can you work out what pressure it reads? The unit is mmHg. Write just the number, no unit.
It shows 270
